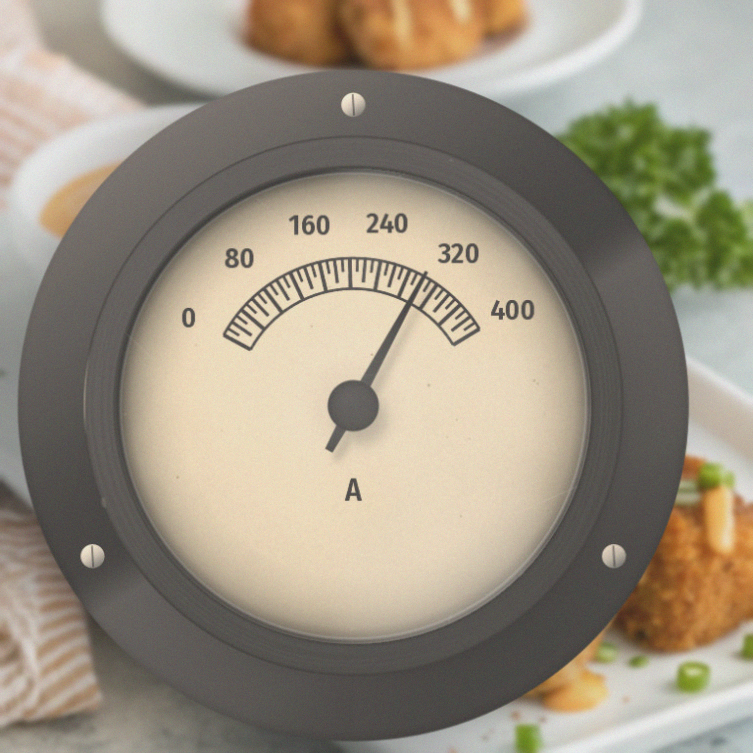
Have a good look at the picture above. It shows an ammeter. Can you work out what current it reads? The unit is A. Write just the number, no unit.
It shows 300
